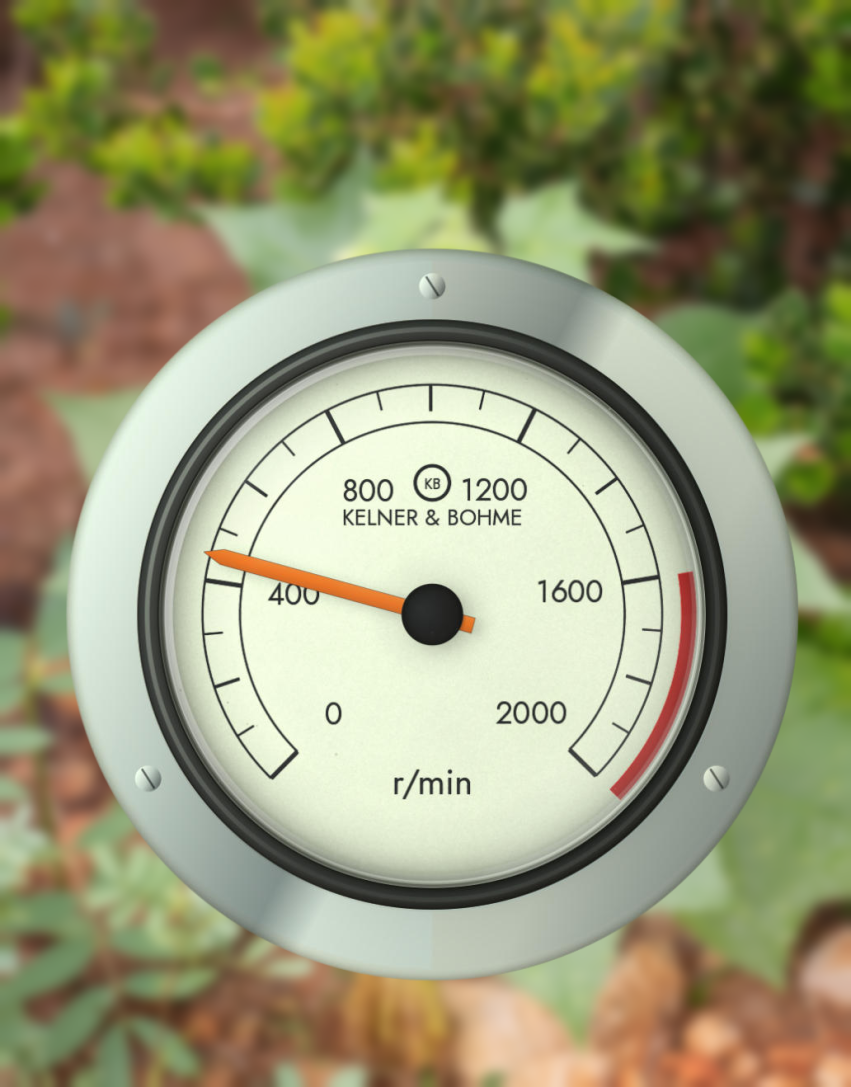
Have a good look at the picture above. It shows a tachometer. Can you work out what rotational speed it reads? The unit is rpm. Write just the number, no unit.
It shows 450
